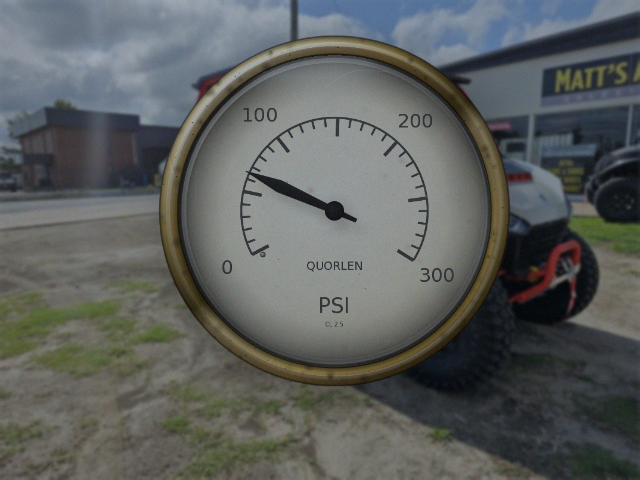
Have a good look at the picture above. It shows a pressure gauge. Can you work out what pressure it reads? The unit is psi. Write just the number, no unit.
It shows 65
